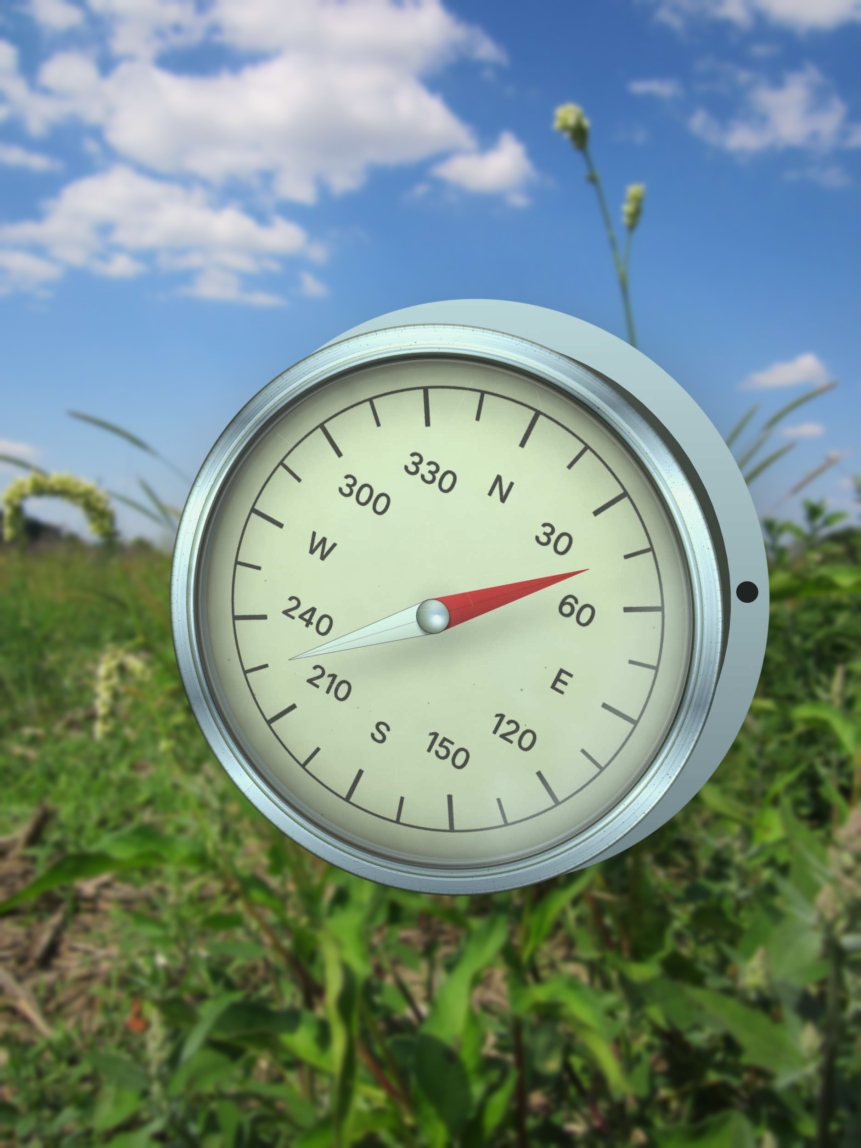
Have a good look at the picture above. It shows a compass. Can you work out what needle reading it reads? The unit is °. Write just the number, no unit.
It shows 45
